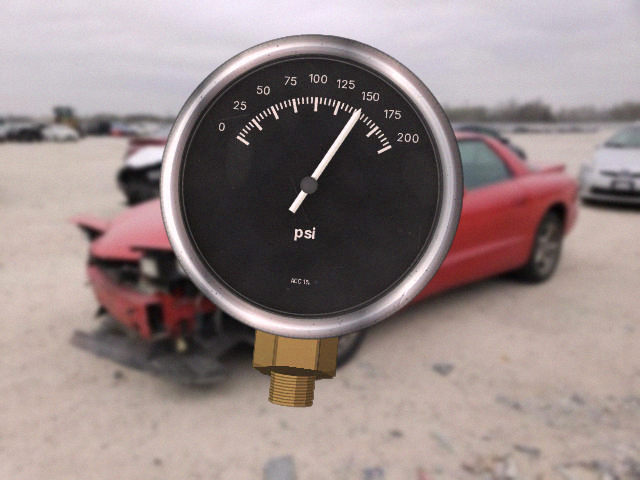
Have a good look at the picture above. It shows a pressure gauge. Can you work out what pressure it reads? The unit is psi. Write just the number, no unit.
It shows 150
